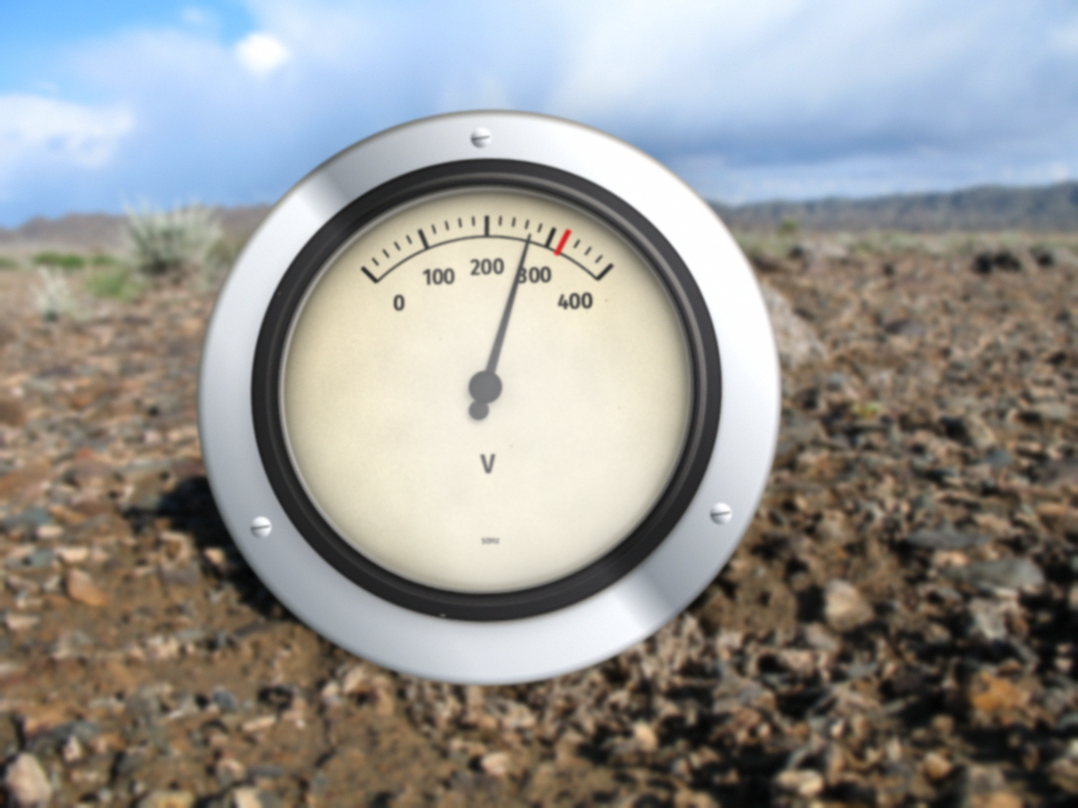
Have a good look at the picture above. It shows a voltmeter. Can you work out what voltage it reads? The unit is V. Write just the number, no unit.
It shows 270
